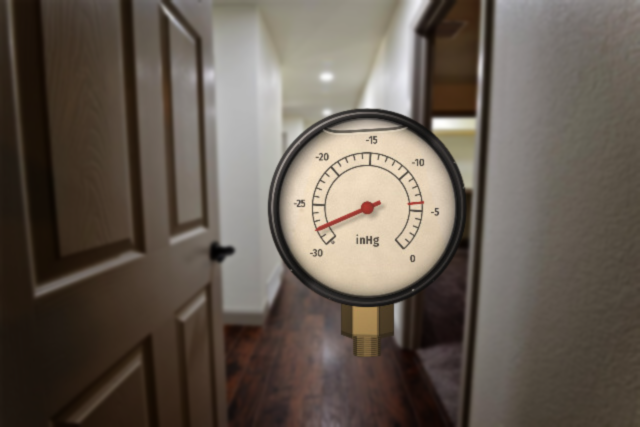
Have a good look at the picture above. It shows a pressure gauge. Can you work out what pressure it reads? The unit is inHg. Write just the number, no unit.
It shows -28
